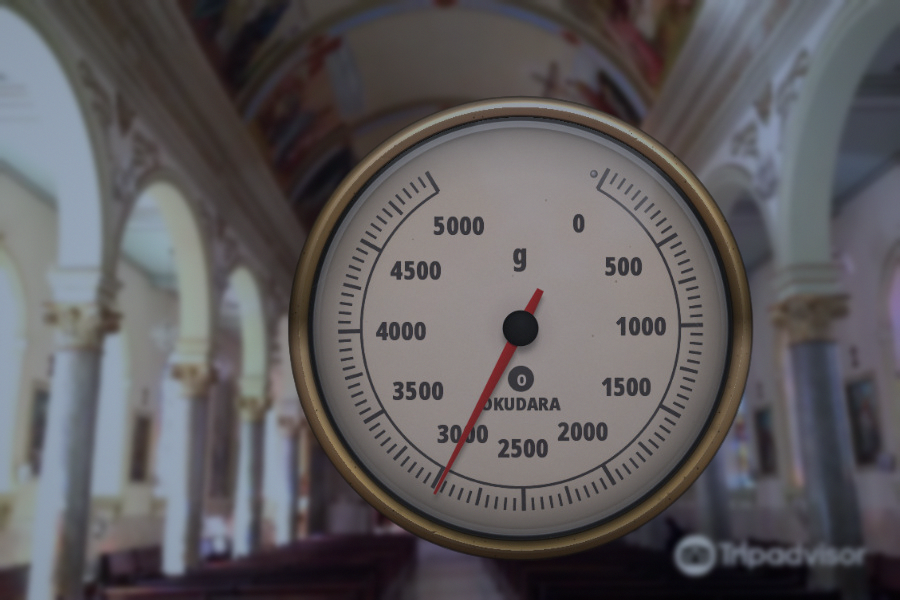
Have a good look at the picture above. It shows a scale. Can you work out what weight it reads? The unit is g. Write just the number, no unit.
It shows 2975
